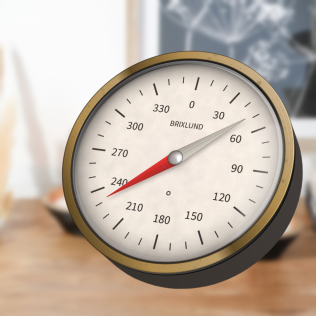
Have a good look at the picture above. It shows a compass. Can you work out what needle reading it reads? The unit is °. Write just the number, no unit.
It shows 230
